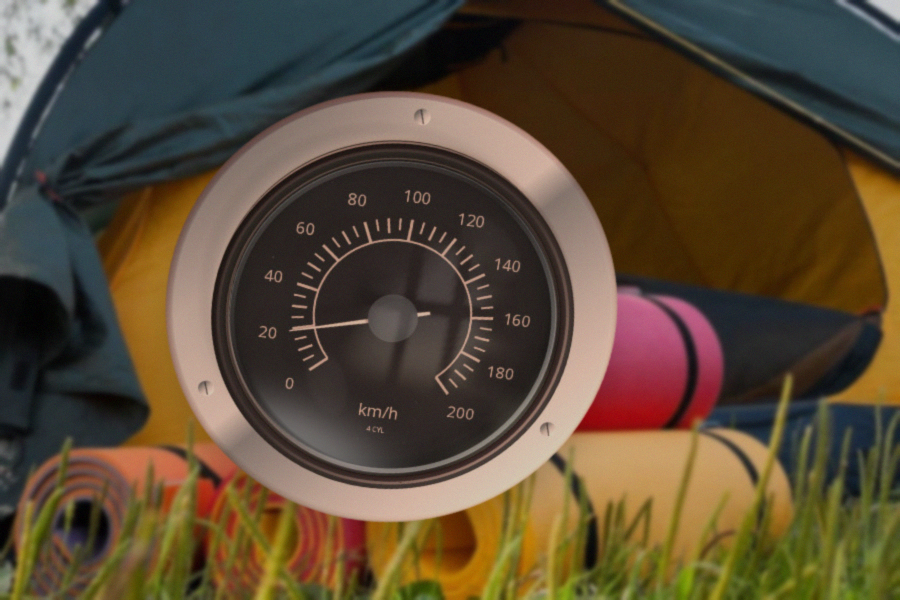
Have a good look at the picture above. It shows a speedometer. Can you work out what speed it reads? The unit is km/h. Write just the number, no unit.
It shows 20
